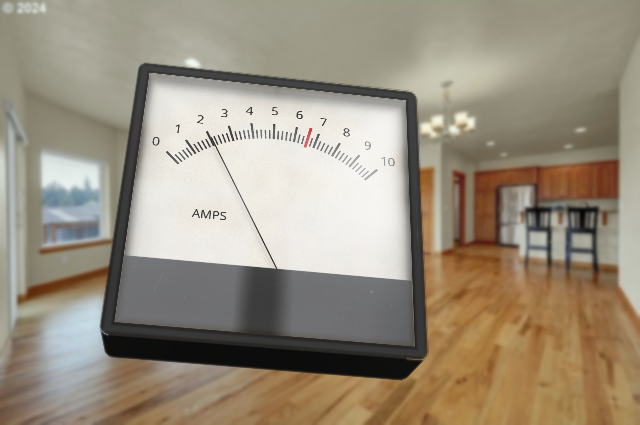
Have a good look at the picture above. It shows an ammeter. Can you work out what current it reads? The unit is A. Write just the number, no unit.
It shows 2
